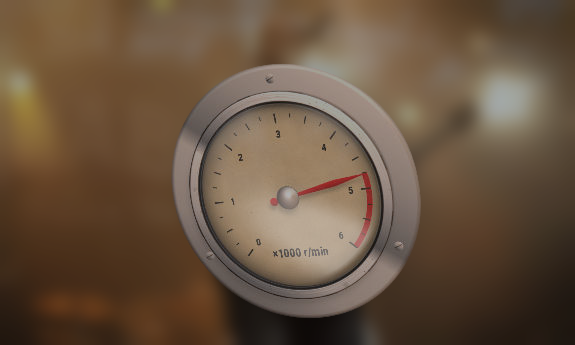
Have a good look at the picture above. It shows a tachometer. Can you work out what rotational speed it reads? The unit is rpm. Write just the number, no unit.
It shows 4750
